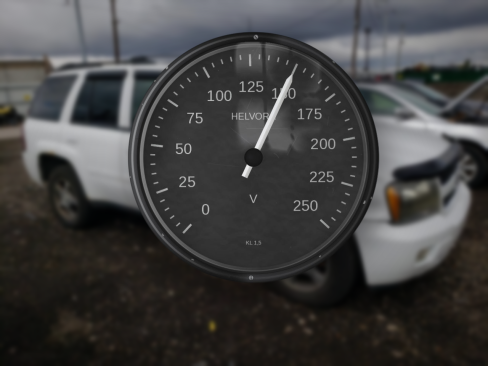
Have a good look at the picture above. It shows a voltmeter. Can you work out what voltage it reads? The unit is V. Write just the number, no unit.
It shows 150
